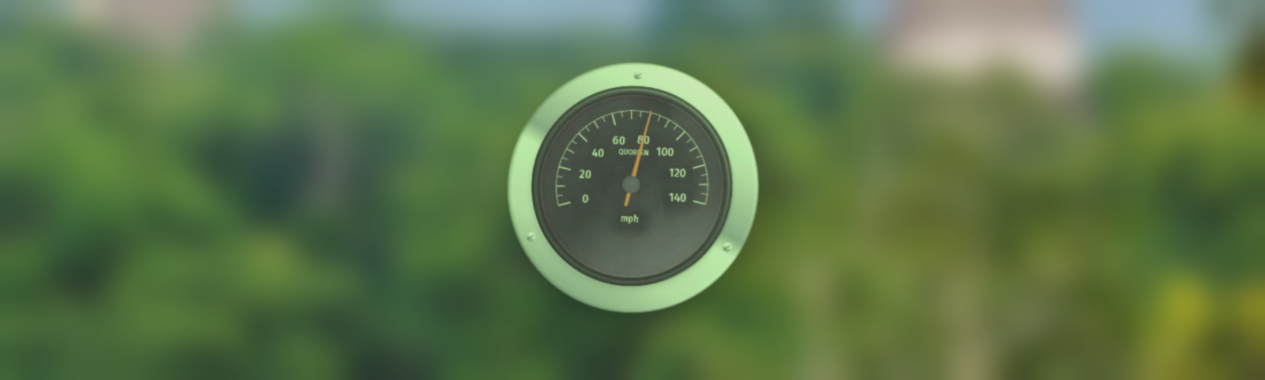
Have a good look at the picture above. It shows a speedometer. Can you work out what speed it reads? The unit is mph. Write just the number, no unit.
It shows 80
